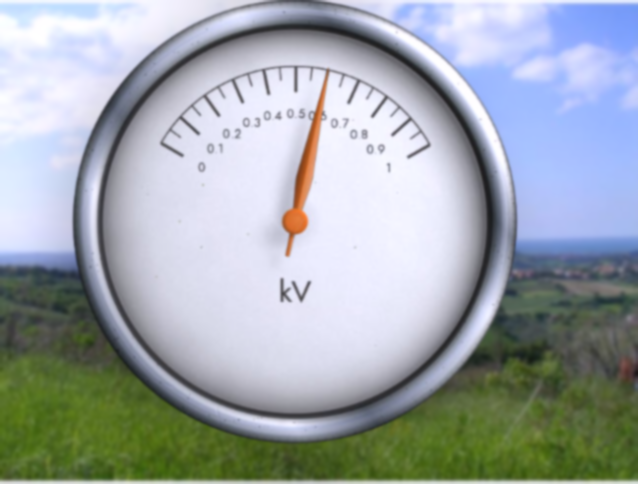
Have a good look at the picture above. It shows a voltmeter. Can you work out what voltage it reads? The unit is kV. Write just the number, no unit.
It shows 0.6
